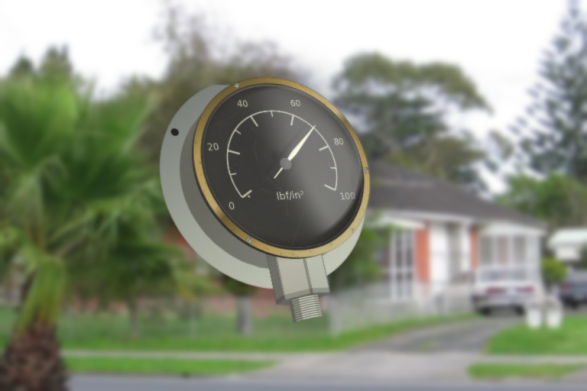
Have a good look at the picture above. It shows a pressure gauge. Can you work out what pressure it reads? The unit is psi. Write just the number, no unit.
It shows 70
